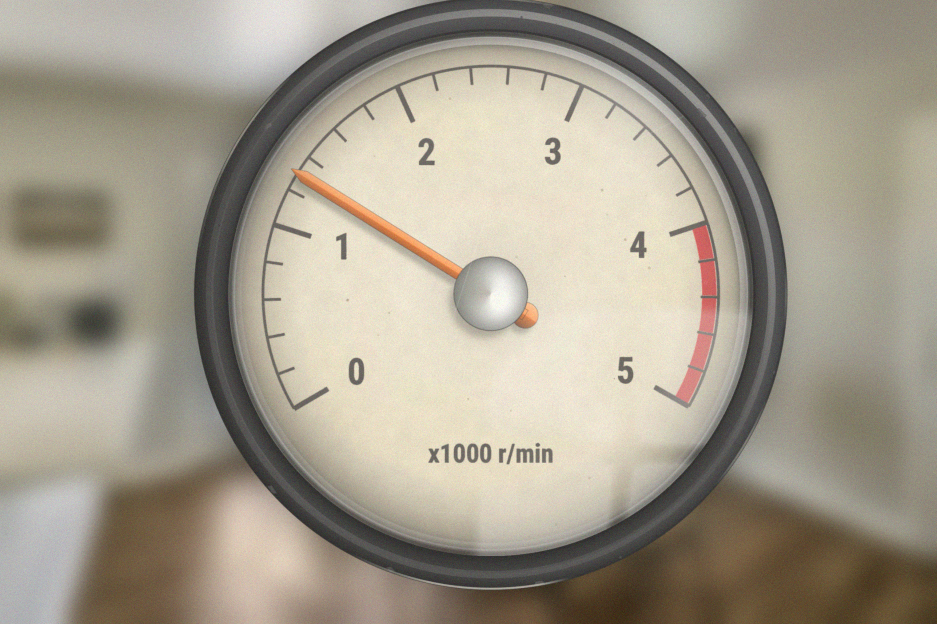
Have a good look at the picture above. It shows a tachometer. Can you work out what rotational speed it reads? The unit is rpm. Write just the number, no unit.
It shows 1300
